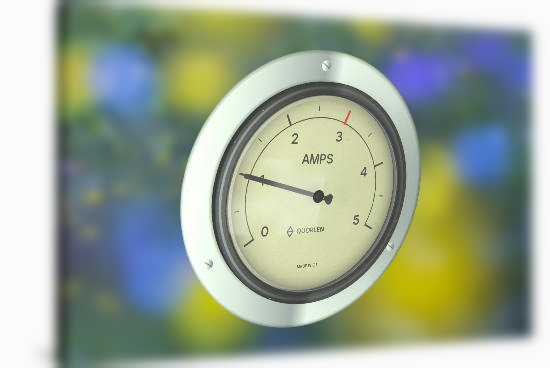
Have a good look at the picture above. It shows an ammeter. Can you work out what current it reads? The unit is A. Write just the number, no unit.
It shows 1
